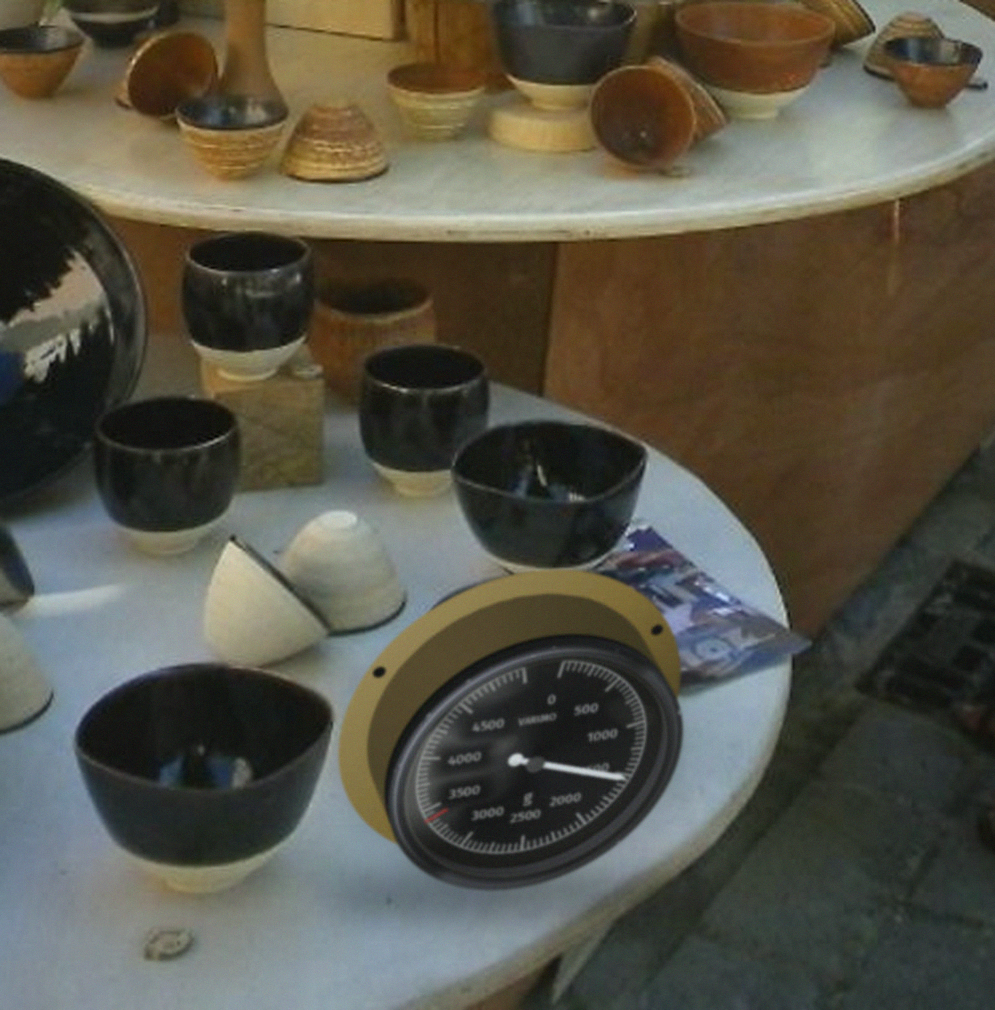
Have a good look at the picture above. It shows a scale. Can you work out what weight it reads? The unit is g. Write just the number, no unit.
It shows 1500
